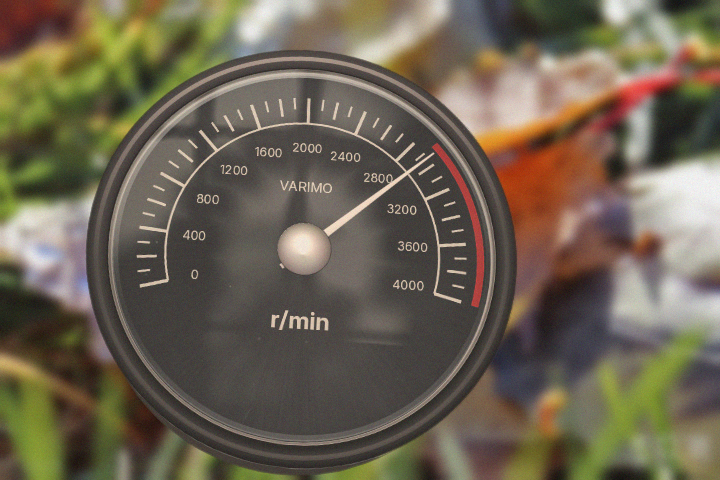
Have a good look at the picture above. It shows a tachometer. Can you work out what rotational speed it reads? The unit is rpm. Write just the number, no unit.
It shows 2950
